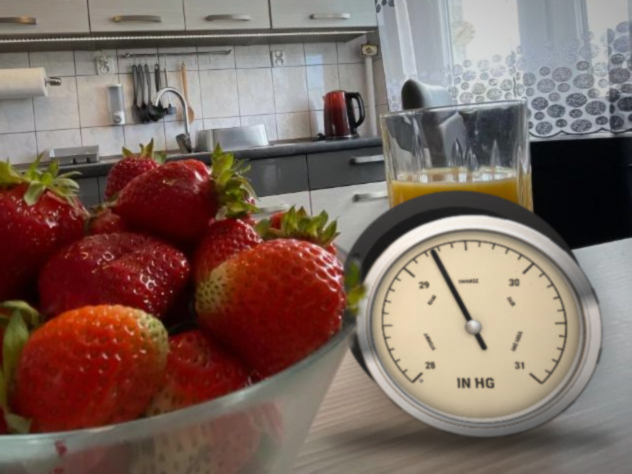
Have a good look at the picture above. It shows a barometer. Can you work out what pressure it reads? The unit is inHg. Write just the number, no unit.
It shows 29.25
